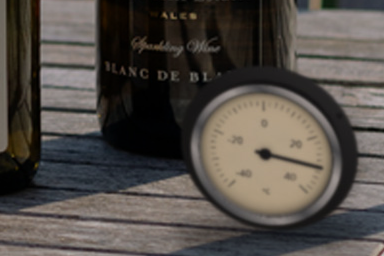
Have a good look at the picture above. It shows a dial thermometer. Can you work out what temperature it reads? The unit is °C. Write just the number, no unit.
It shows 30
